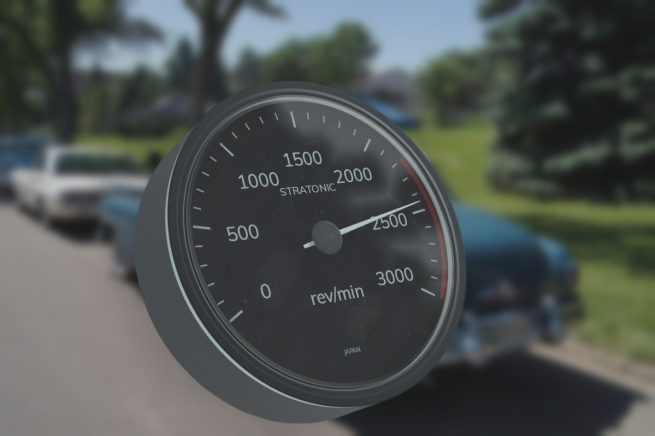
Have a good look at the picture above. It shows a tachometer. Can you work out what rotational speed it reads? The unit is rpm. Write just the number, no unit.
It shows 2450
